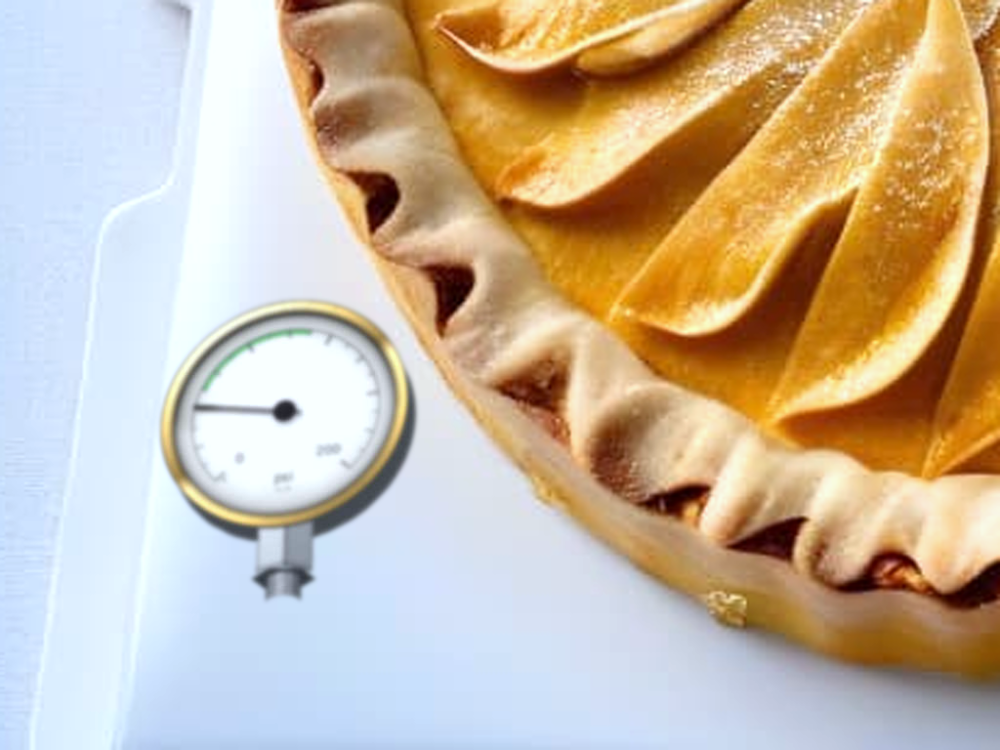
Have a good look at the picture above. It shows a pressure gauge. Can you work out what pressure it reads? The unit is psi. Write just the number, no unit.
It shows 40
